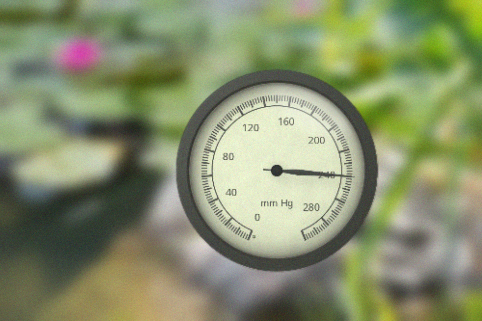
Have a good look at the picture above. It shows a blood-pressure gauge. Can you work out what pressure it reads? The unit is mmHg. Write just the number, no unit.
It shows 240
